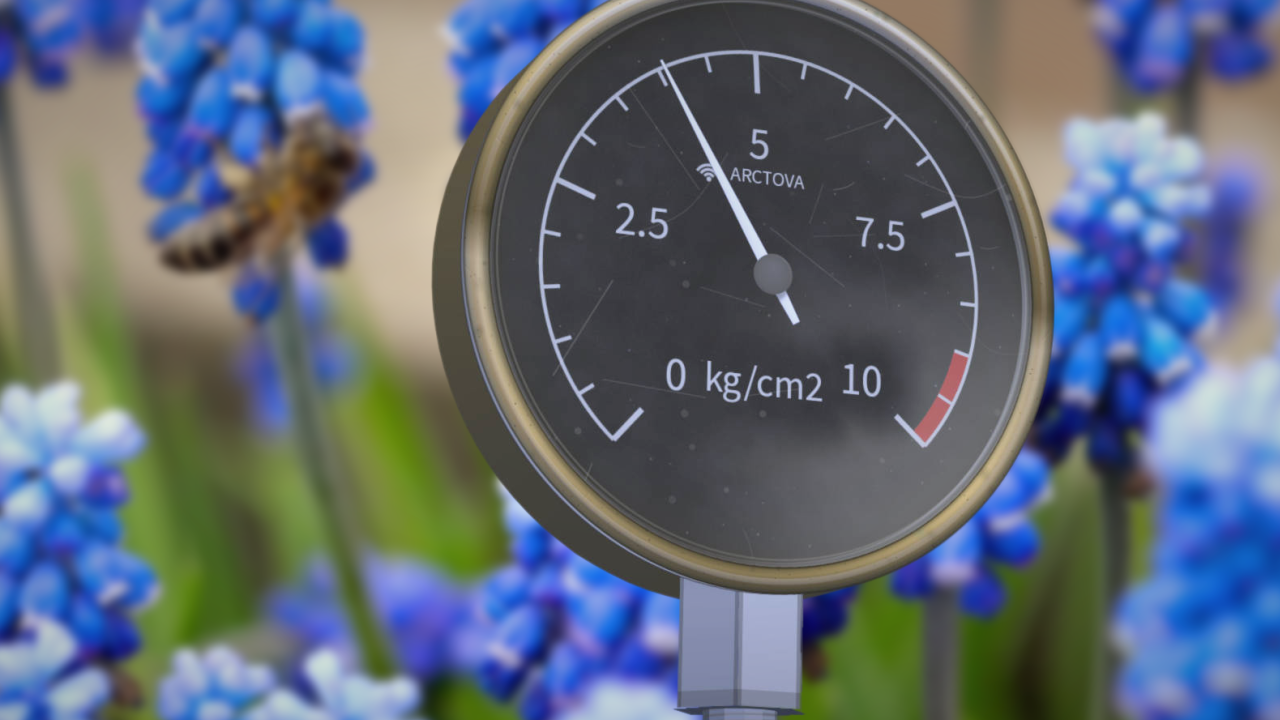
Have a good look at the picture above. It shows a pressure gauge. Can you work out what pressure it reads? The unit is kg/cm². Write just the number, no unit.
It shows 4
